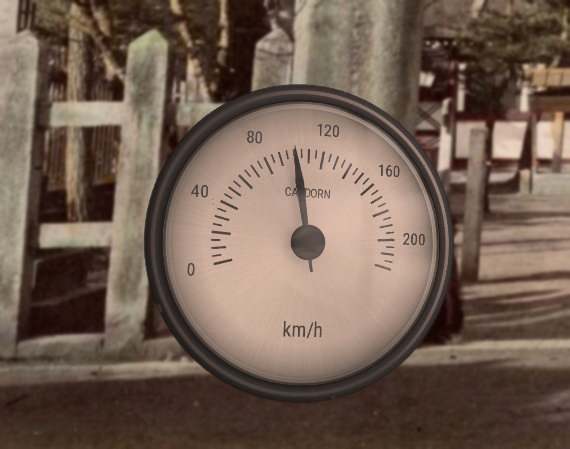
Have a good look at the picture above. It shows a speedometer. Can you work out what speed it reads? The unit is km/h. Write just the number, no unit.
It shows 100
